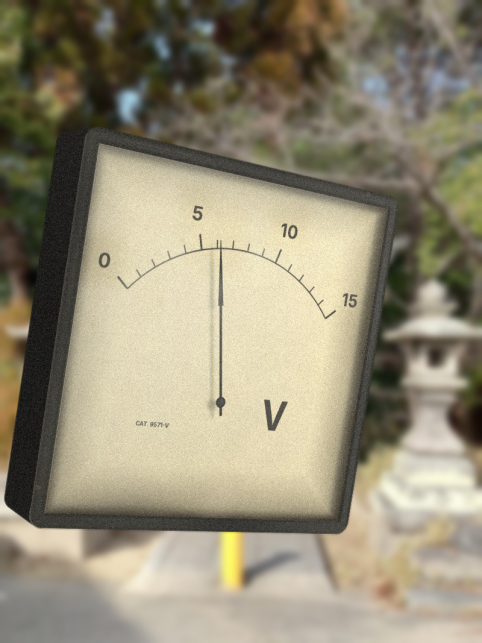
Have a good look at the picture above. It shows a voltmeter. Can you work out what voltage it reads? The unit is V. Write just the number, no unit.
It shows 6
